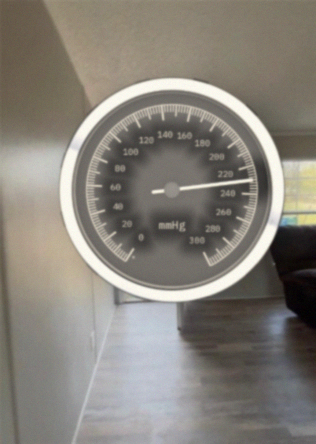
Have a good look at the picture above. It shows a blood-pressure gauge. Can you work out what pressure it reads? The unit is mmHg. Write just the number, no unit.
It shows 230
